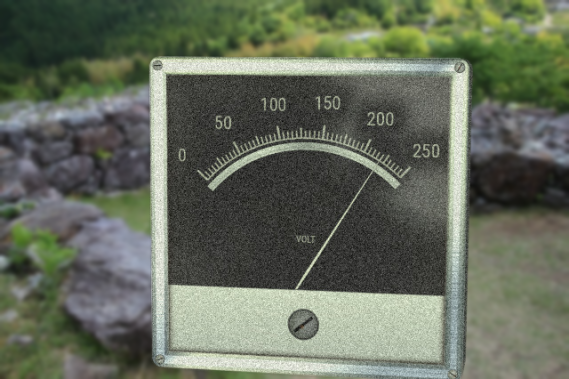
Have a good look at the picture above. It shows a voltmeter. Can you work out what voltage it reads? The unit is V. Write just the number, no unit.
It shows 220
